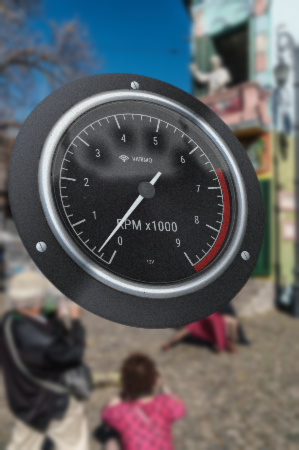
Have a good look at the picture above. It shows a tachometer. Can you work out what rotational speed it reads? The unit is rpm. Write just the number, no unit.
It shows 300
